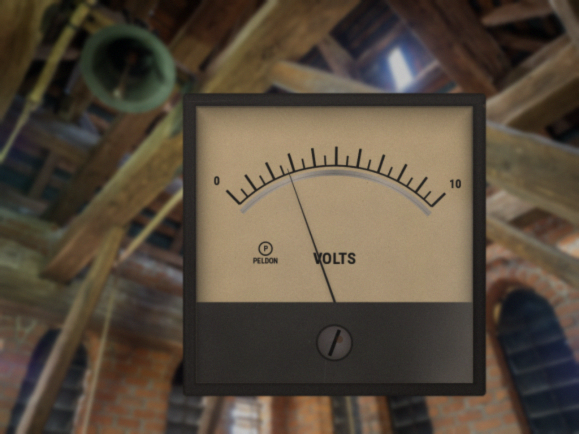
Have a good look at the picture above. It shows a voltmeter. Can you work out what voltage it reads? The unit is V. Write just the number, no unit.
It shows 2.75
